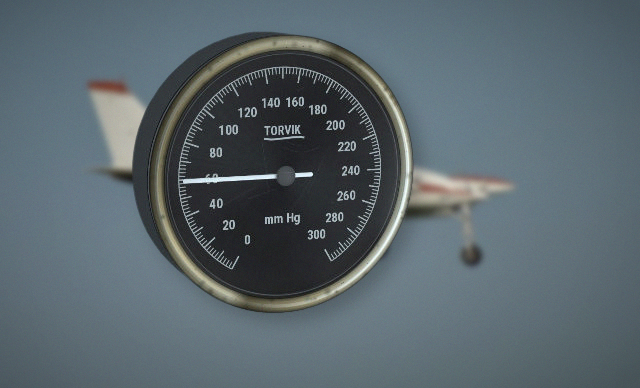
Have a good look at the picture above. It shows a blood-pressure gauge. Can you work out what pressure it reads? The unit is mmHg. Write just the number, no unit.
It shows 60
